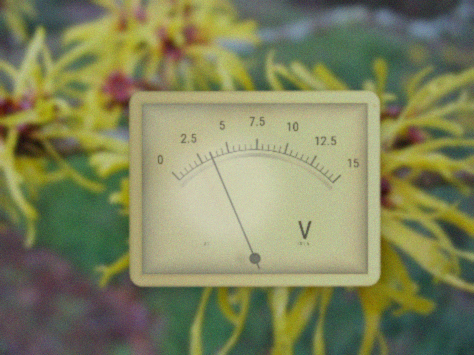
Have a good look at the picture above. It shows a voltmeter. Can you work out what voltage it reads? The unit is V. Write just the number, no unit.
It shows 3.5
